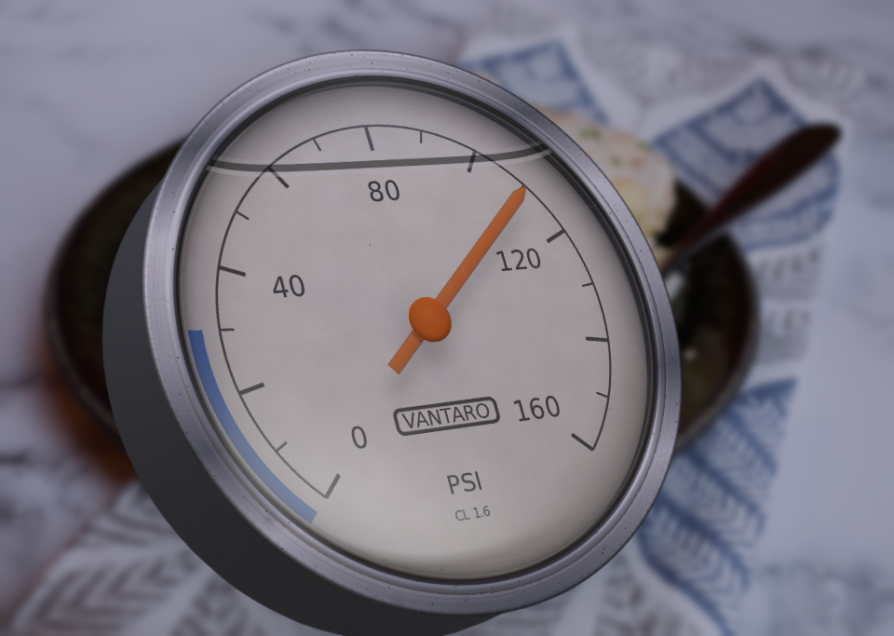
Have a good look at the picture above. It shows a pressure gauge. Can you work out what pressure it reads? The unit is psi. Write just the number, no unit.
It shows 110
